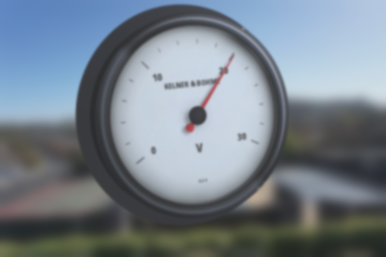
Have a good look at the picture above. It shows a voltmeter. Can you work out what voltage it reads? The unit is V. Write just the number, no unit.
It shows 20
